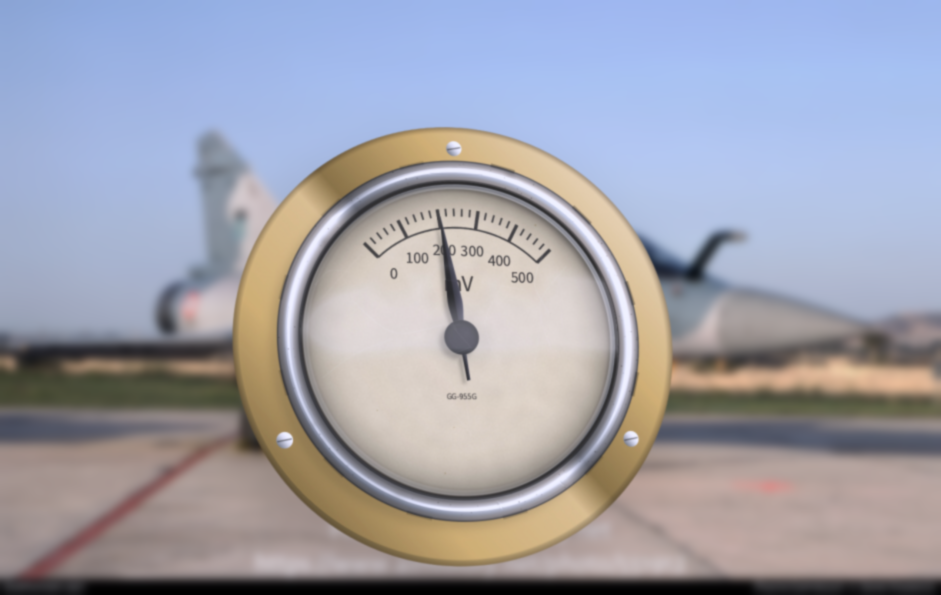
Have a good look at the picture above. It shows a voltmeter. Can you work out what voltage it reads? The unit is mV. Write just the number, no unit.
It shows 200
